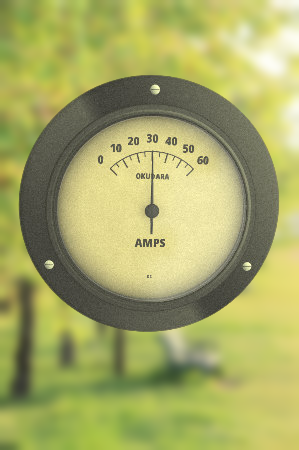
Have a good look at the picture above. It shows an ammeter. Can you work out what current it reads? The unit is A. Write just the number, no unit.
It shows 30
